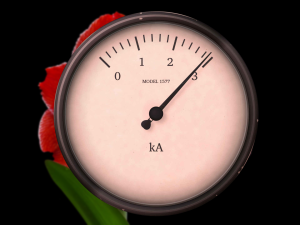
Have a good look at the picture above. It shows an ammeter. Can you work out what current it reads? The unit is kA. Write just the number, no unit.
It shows 2.9
